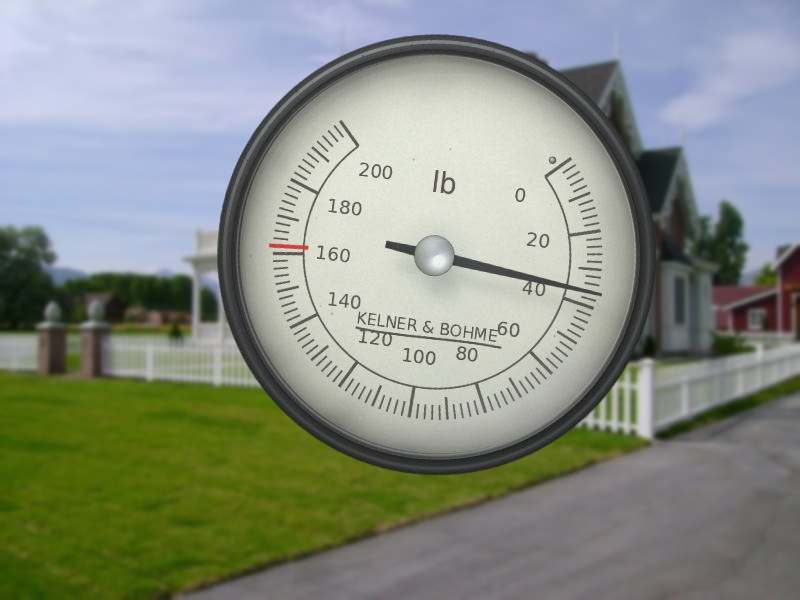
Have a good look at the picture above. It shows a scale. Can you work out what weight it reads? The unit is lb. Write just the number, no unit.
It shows 36
